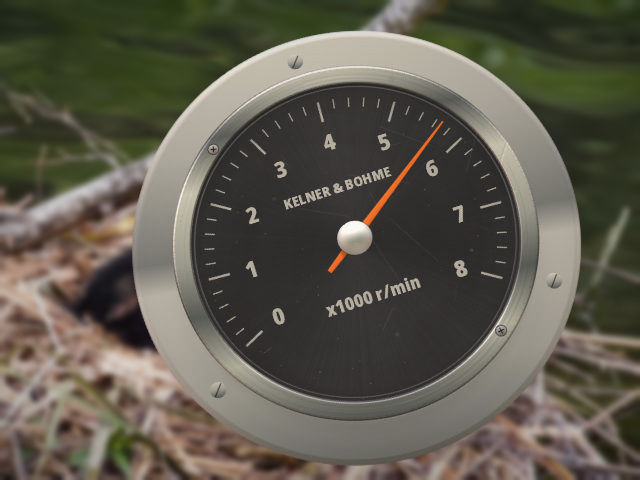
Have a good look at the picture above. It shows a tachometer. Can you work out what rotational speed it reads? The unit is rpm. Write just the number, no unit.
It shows 5700
